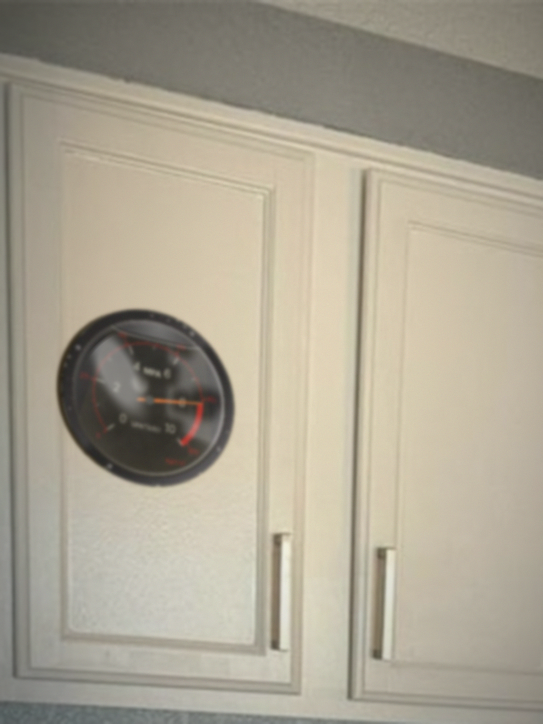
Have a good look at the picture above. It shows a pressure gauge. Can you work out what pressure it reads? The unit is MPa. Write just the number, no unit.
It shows 8
